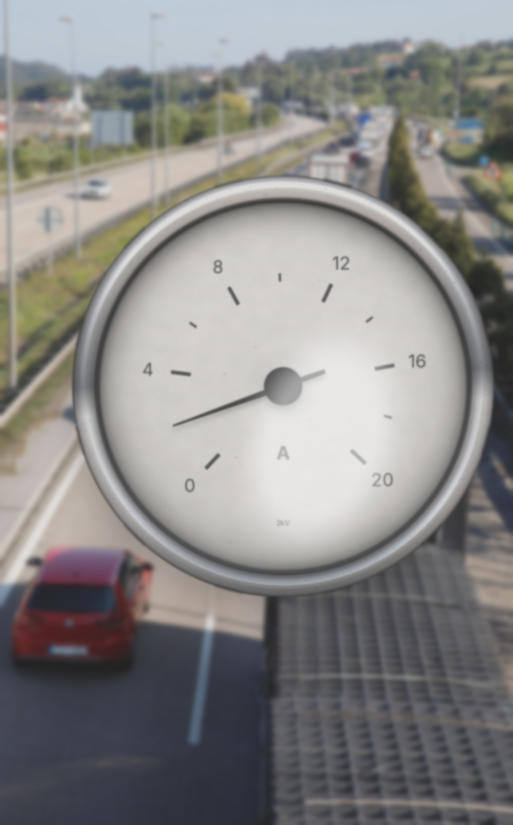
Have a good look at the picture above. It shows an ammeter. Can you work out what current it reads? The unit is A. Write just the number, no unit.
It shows 2
